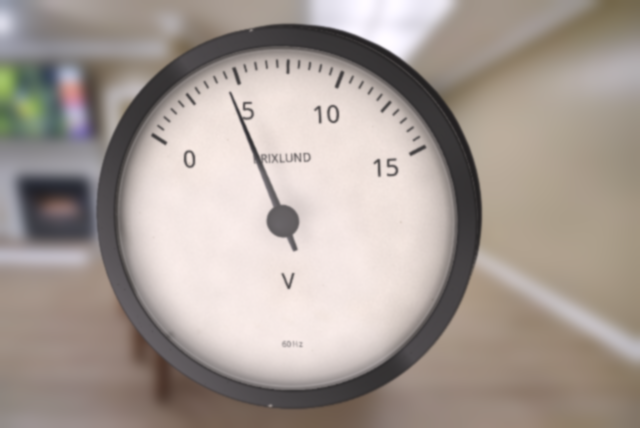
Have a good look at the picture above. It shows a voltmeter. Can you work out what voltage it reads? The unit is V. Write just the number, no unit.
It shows 4.5
